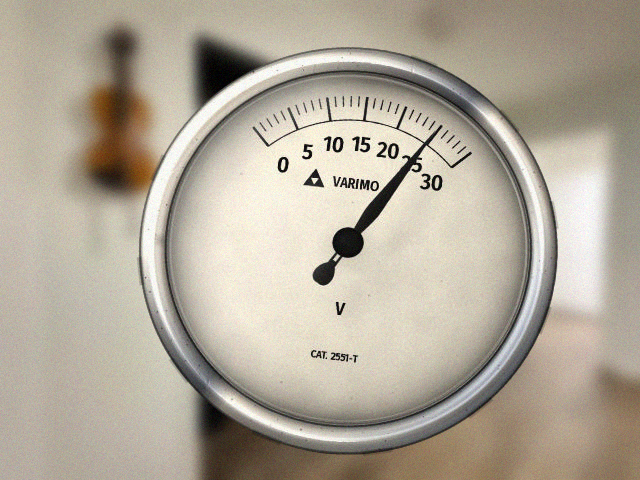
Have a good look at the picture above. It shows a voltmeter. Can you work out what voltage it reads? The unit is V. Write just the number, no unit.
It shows 25
